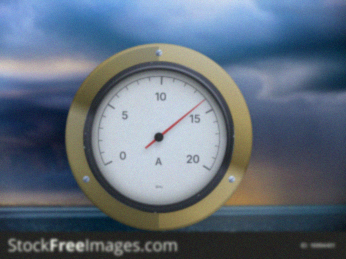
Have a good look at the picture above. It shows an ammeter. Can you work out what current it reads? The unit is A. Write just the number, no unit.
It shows 14
